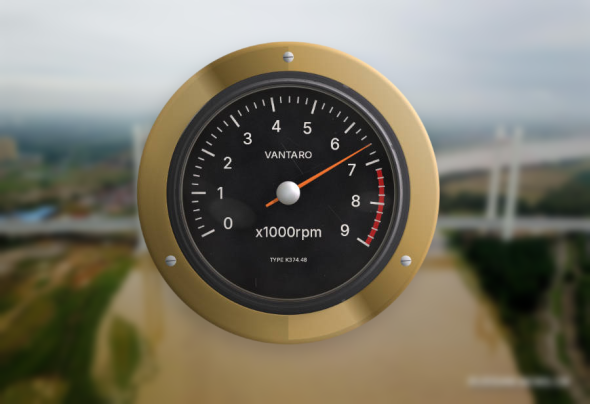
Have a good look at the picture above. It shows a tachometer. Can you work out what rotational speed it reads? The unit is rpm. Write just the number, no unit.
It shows 6600
